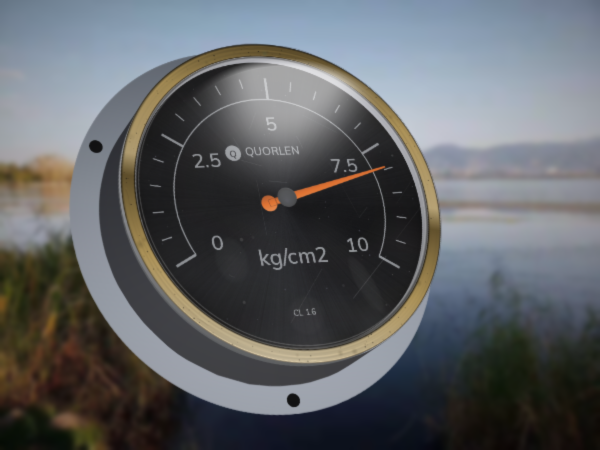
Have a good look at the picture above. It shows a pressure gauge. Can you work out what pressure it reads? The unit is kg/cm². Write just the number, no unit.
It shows 8
